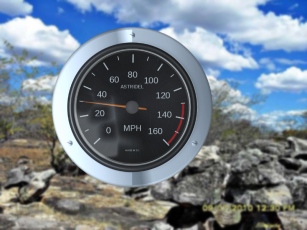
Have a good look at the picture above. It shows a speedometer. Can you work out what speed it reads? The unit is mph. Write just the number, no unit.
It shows 30
